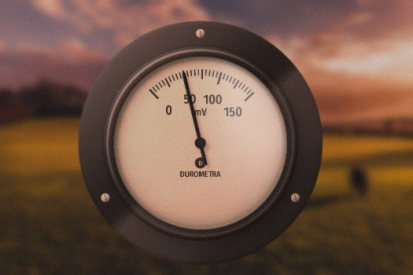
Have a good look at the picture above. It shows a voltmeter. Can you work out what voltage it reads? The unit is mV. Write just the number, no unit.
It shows 50
